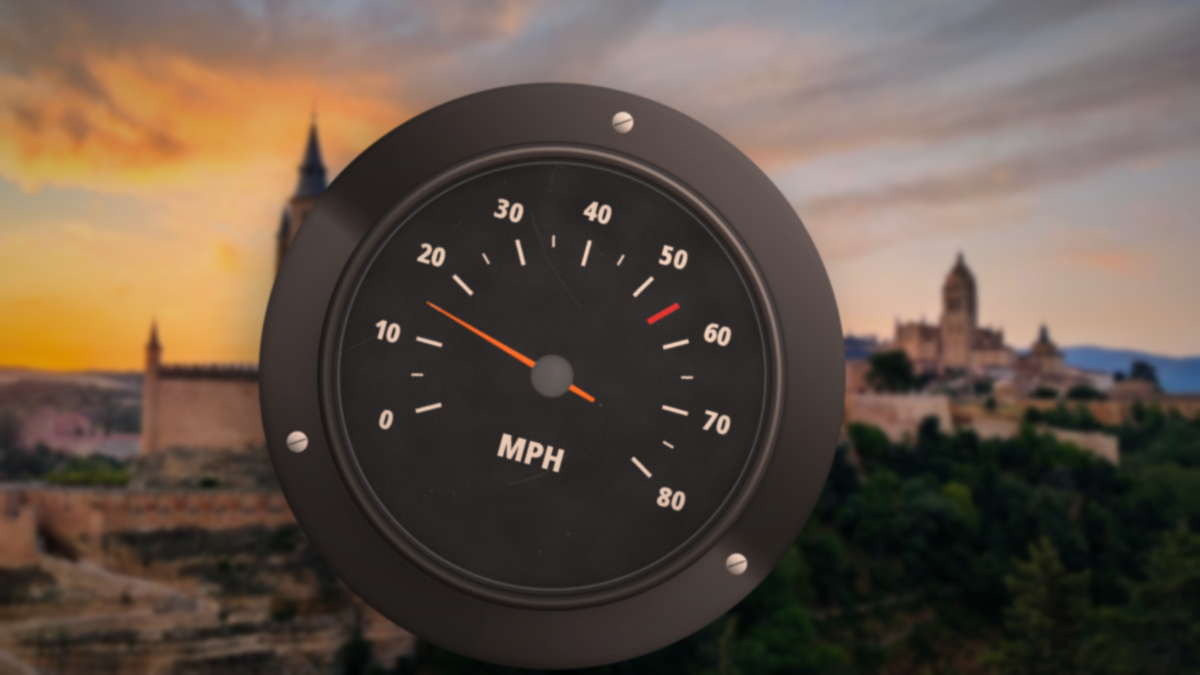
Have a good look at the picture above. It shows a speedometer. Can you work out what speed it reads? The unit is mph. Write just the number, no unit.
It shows 15
